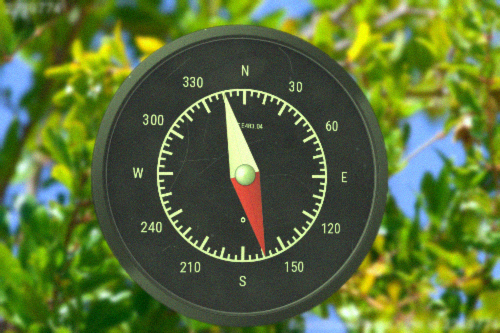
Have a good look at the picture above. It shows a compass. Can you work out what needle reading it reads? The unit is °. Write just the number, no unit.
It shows 165
